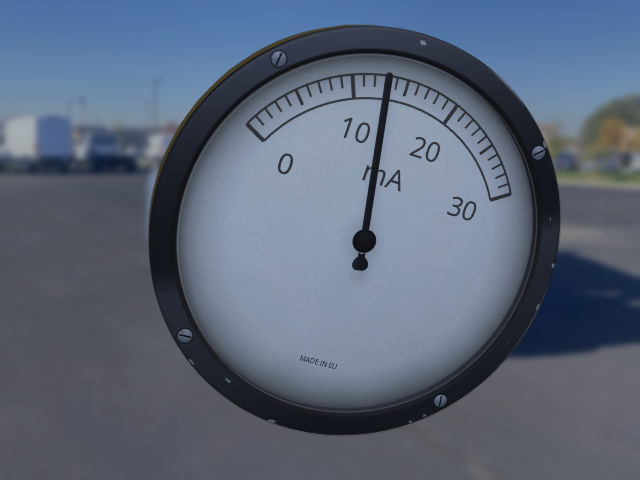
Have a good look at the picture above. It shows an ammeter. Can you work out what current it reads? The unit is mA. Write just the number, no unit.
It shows 13
